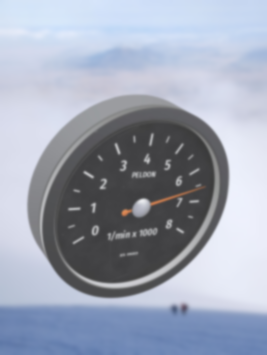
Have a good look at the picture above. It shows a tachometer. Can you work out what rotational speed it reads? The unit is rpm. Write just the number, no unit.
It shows 6500
